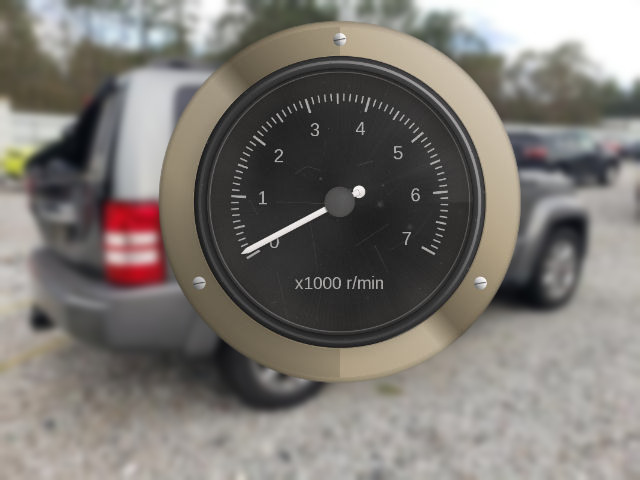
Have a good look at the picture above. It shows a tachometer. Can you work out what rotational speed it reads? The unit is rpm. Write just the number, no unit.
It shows 100
